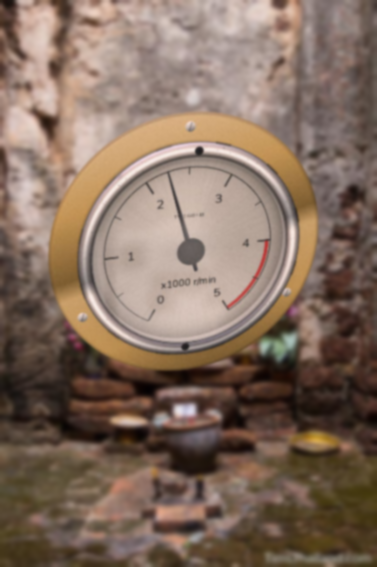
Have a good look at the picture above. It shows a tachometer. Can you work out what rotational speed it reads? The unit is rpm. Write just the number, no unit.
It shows 2250
